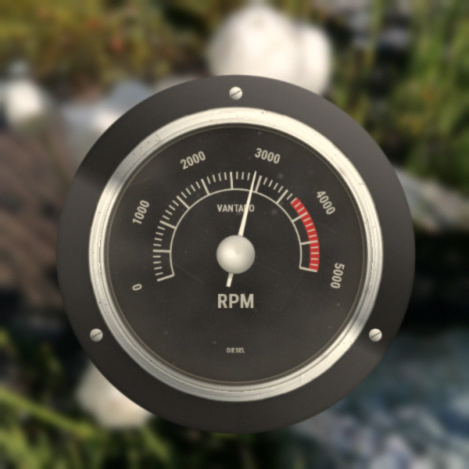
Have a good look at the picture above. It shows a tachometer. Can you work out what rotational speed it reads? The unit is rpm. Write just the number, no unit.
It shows 2900
